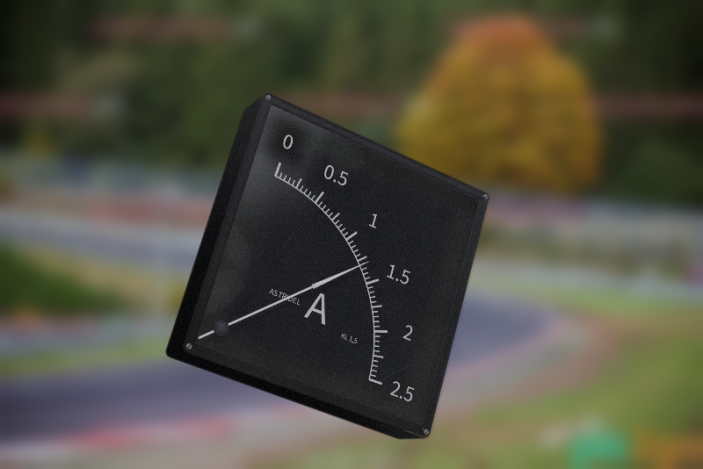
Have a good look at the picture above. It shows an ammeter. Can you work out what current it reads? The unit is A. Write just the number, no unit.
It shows 1.3
